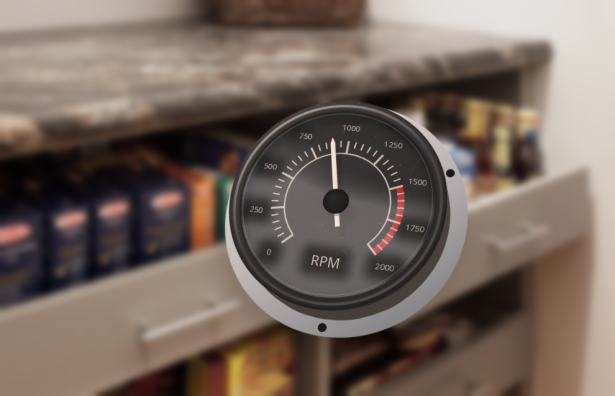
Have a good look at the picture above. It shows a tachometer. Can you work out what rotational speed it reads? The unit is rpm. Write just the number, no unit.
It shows 900
